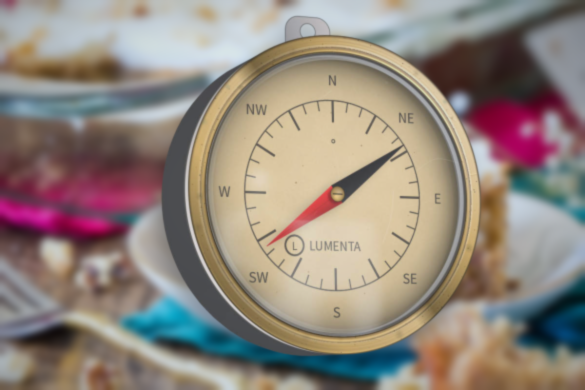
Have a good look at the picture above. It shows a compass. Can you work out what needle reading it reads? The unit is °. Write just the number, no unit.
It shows 235
